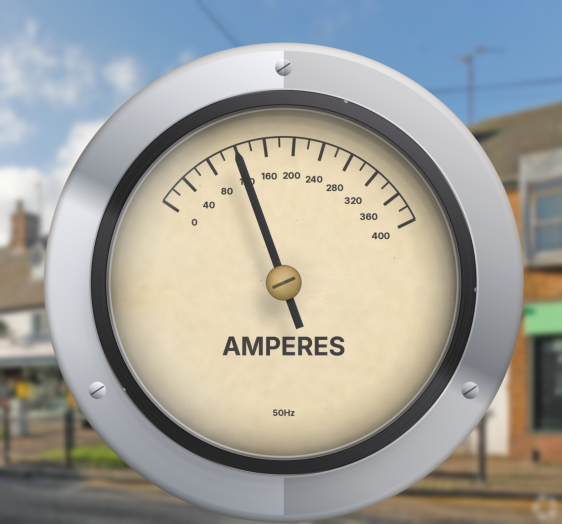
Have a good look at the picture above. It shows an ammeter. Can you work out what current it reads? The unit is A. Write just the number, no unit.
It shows 120
